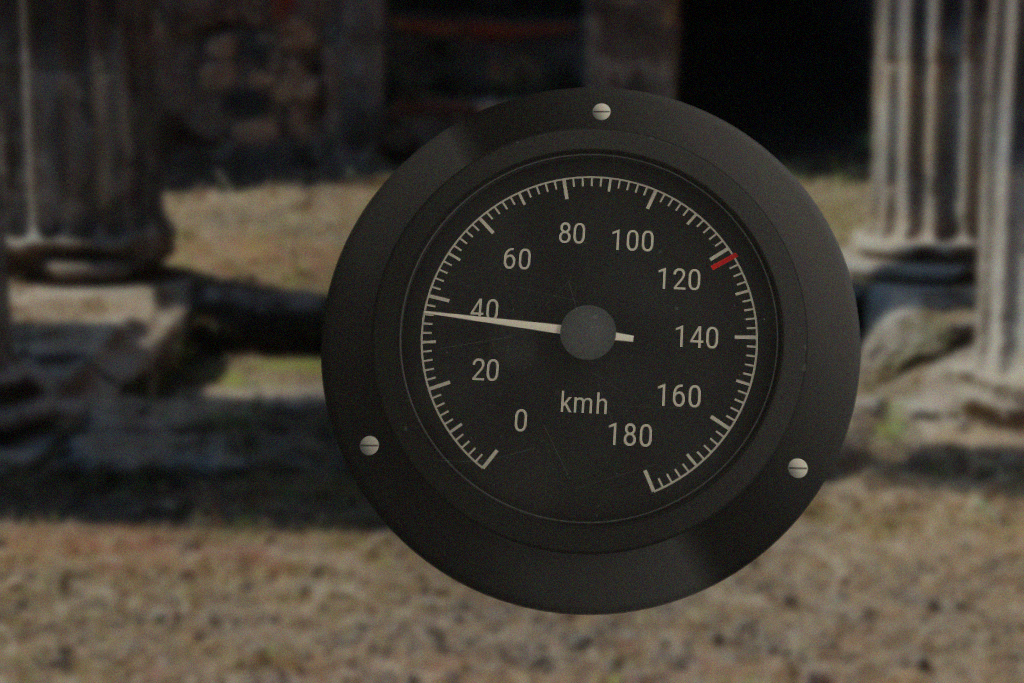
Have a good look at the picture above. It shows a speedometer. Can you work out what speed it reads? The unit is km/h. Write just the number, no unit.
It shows 36
